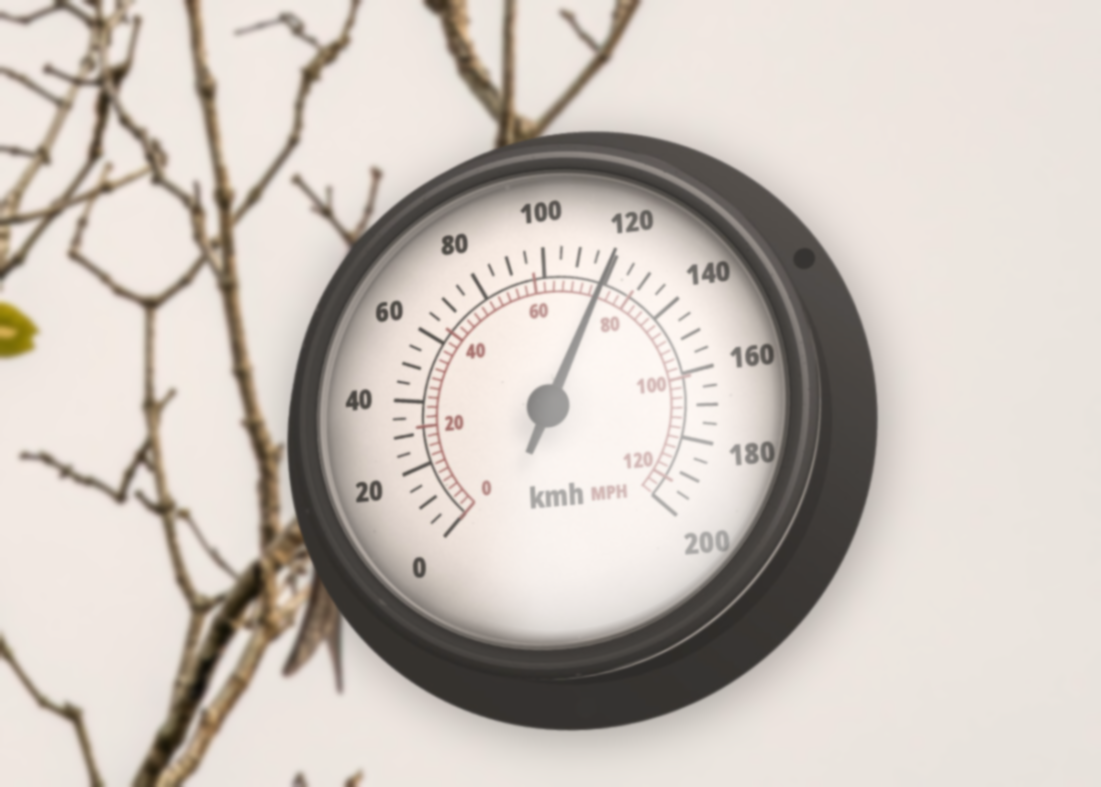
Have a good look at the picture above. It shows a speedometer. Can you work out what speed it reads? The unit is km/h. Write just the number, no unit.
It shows 120
